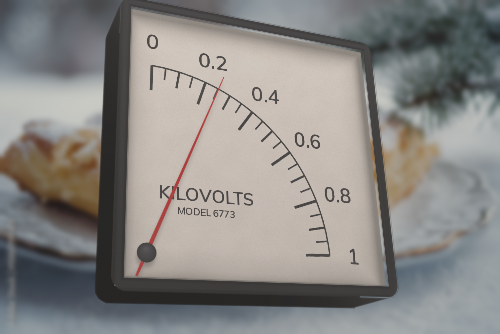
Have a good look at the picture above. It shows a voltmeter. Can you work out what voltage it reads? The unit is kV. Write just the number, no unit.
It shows 0.25
